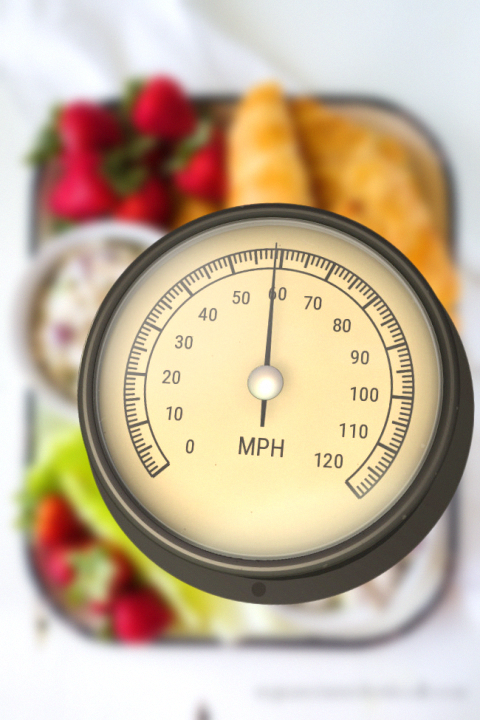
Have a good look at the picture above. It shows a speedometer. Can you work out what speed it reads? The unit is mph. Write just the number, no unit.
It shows 59
